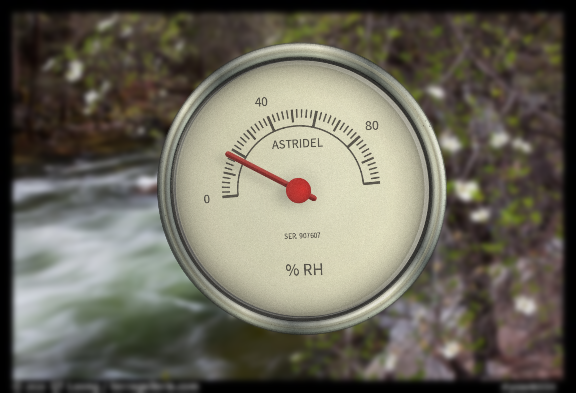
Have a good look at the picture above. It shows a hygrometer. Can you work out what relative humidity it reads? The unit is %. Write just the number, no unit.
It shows 18
